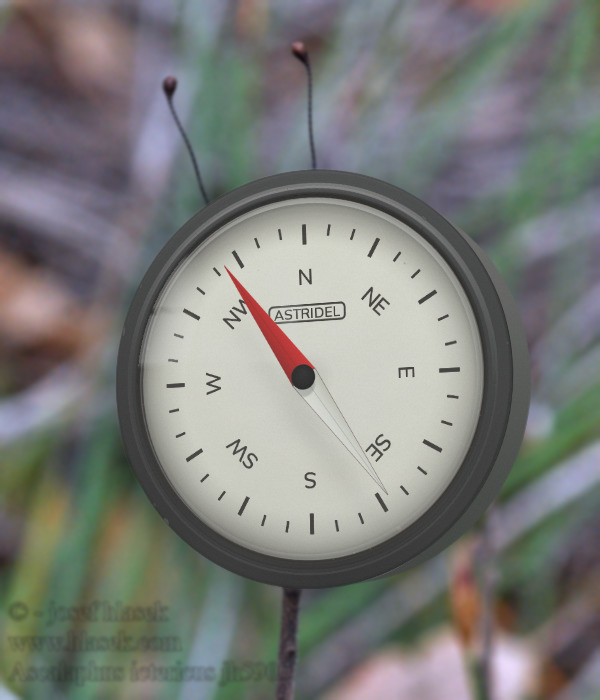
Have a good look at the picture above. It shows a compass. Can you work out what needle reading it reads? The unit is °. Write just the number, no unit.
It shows 325
